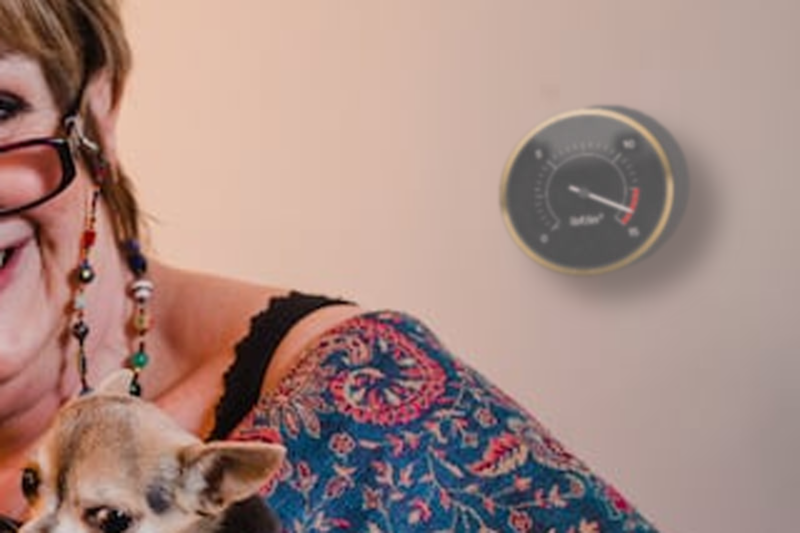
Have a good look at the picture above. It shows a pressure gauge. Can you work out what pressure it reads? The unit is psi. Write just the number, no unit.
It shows 14
